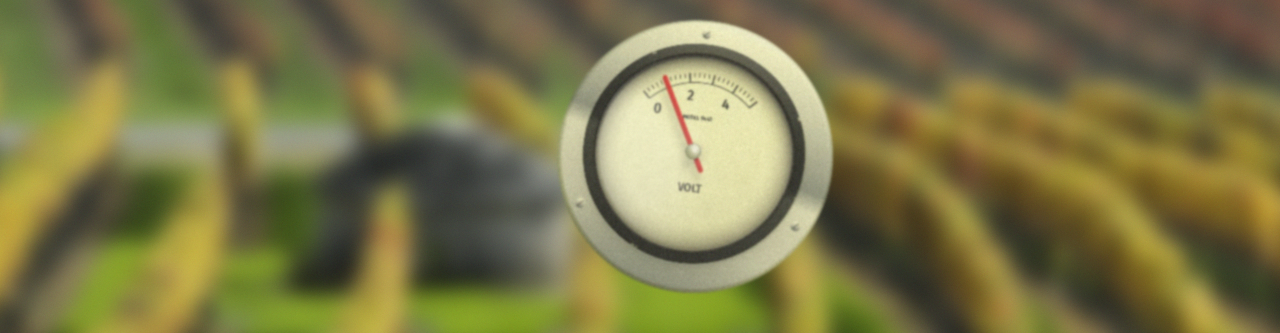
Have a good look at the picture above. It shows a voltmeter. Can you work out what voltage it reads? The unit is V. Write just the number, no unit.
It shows 1
